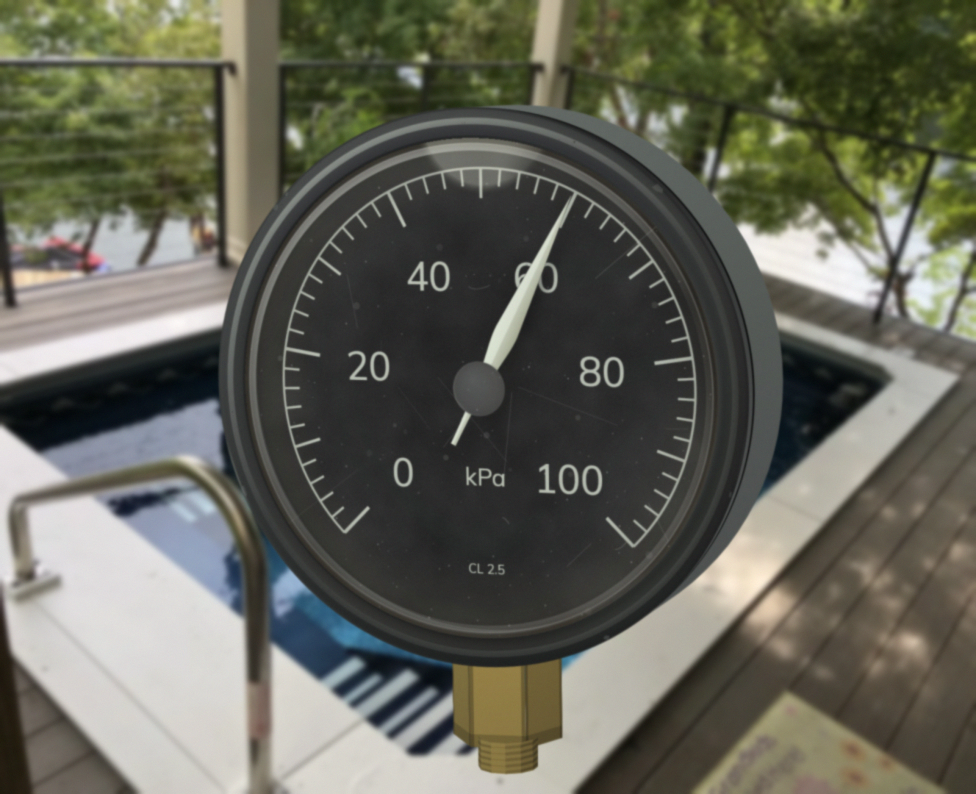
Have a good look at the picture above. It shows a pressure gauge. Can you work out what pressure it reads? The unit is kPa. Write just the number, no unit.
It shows 60
